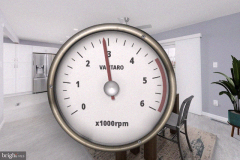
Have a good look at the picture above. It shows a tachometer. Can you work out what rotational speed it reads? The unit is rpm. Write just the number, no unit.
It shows 2875
